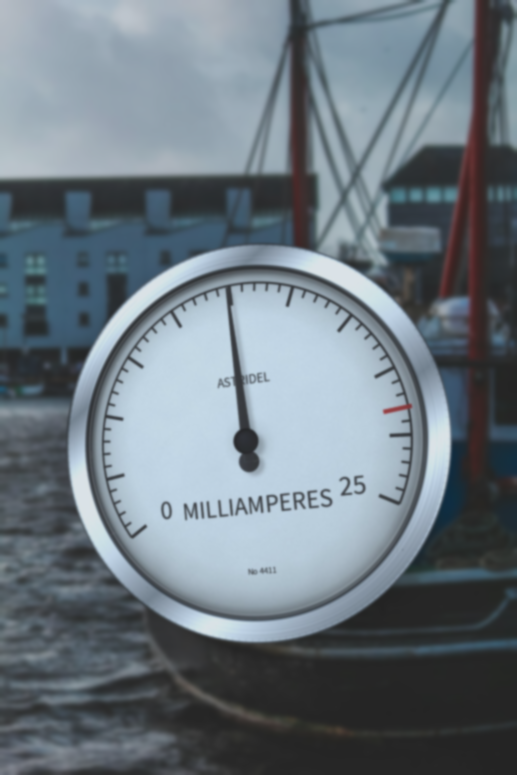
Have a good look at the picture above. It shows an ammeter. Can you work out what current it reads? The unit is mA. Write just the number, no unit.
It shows 12.5
